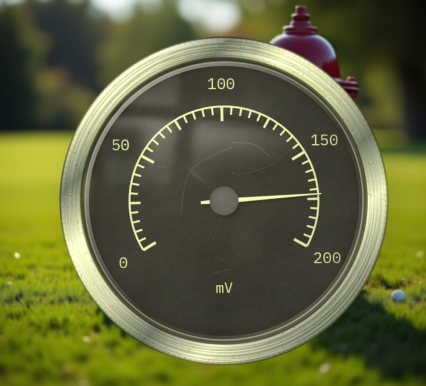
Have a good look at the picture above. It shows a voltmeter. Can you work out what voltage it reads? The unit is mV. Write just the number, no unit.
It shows 172.5
